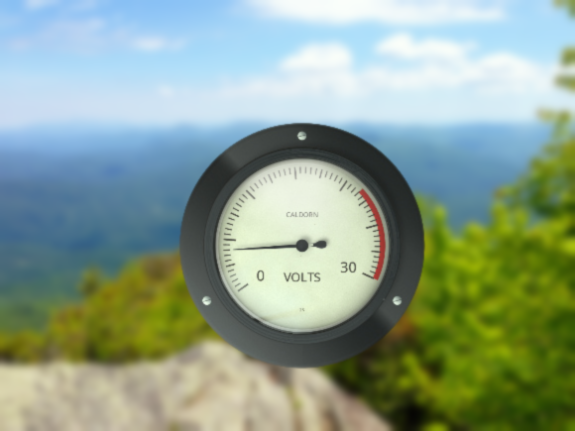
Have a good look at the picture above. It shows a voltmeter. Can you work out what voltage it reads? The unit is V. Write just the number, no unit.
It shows 4
